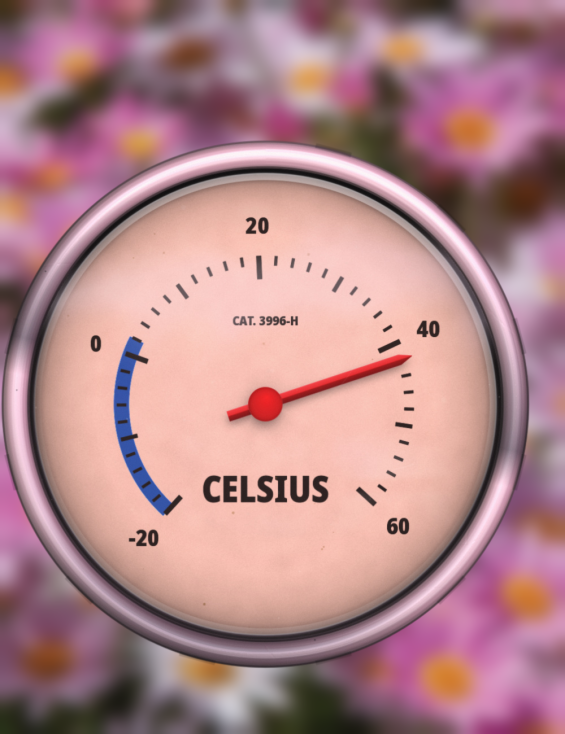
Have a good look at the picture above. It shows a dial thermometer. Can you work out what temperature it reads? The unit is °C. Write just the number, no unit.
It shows 42
